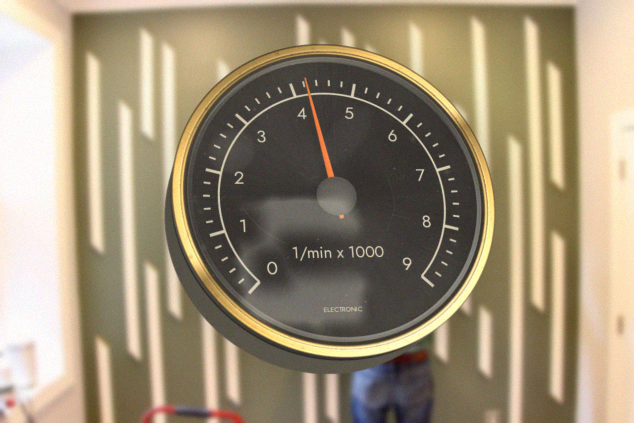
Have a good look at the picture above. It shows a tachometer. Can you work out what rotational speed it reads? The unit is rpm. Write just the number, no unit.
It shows 4200
